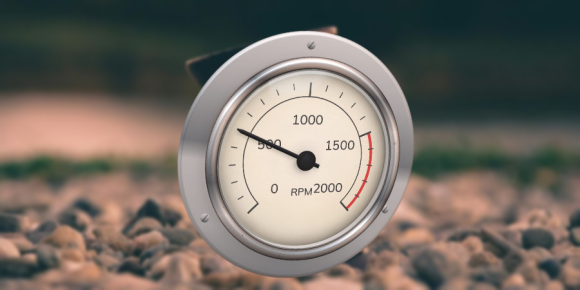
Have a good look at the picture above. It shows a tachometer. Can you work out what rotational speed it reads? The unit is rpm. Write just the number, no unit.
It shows 500
